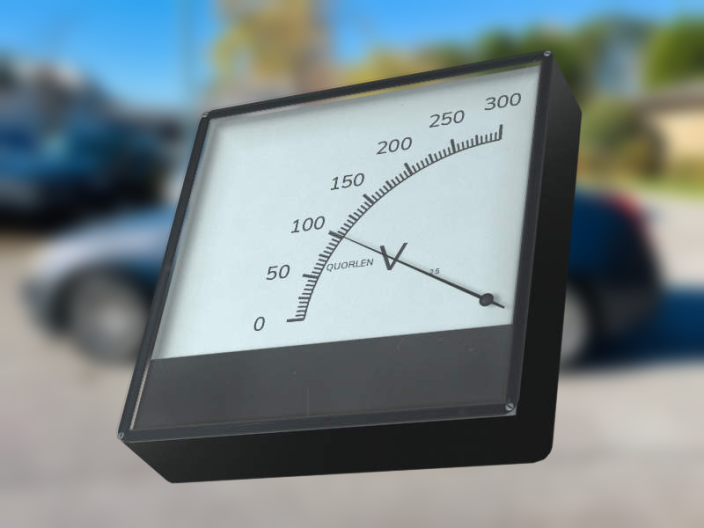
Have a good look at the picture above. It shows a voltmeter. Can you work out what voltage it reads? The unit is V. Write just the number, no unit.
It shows 100
